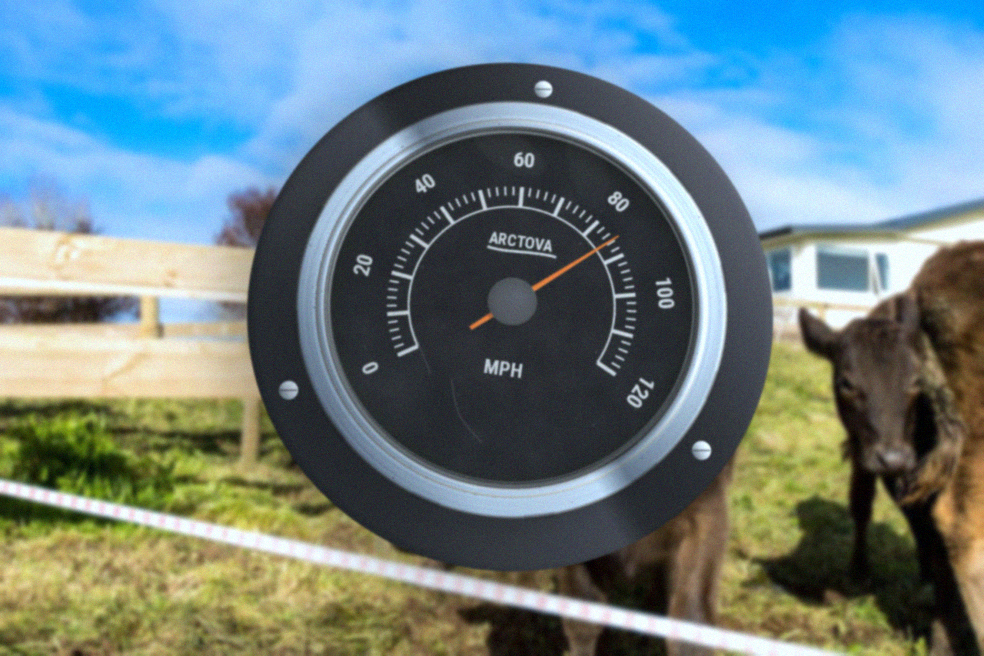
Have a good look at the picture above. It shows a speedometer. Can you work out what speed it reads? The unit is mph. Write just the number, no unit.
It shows 86
